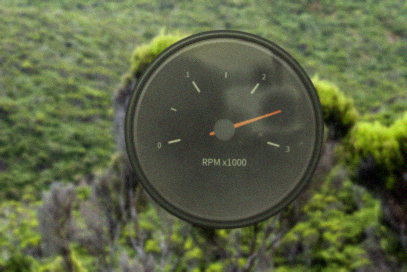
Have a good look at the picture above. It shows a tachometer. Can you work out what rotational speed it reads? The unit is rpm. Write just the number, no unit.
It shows 2500
